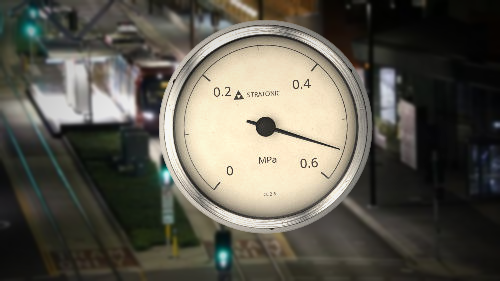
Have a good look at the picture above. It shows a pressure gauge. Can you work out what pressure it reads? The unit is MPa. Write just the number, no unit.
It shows 0.55
